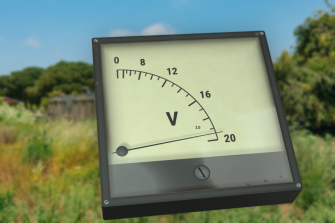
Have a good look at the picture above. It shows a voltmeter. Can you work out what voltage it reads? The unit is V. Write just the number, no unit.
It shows 19.5
